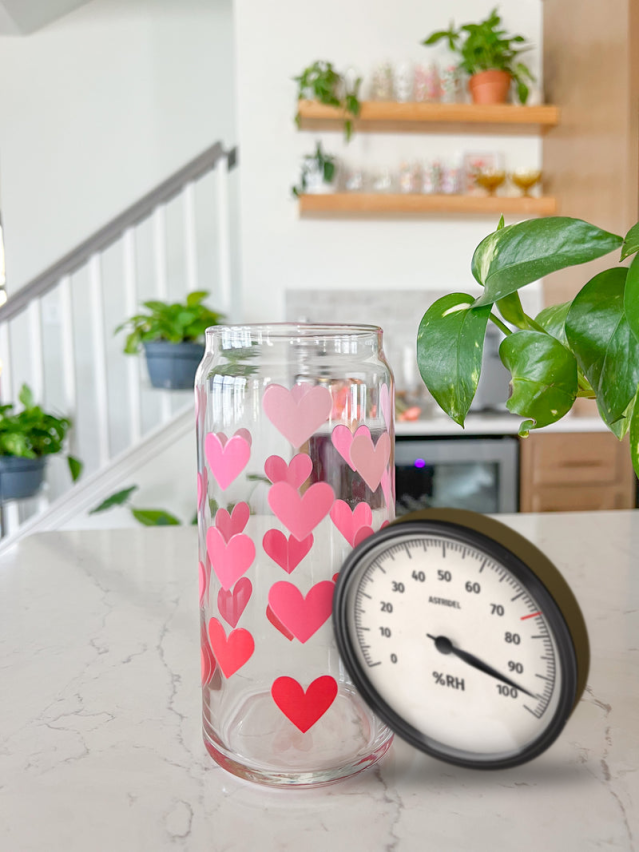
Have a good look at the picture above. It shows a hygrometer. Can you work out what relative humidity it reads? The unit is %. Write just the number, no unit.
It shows 95
